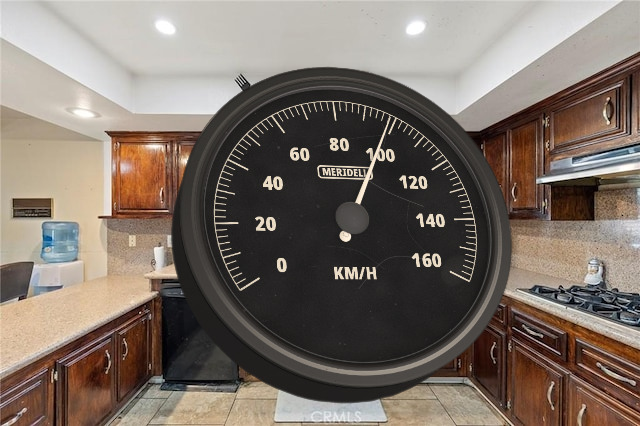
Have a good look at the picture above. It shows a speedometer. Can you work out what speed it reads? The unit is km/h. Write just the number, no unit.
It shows 98
